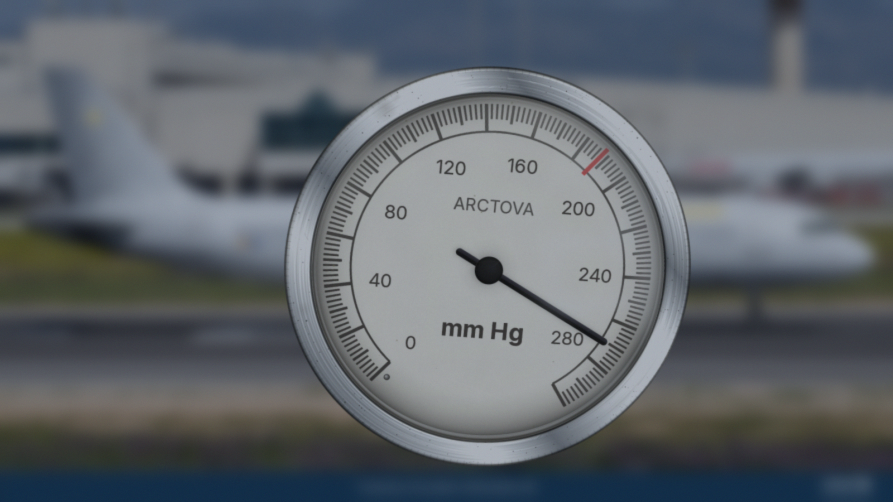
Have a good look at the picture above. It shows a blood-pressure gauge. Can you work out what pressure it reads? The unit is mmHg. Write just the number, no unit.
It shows 270
